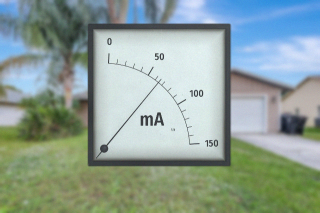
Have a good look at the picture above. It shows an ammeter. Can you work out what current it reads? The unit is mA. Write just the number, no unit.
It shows 65
